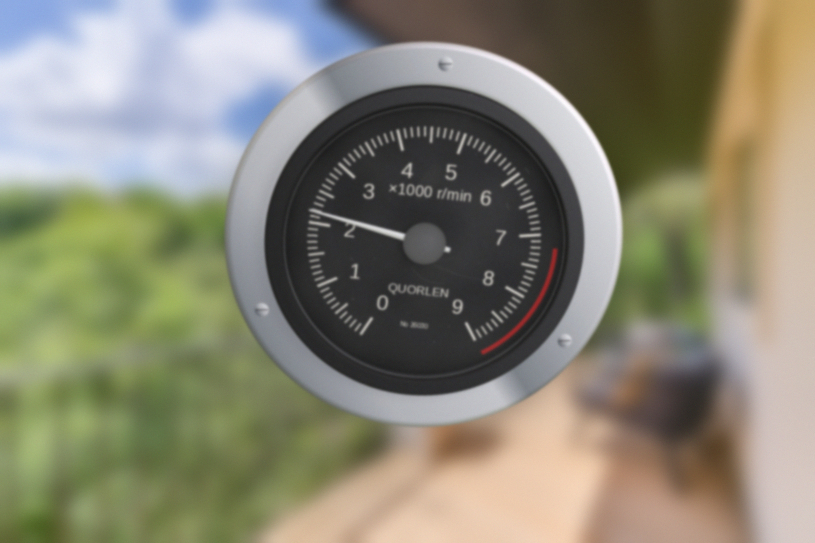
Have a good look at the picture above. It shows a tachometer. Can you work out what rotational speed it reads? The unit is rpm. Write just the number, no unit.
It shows 2200
